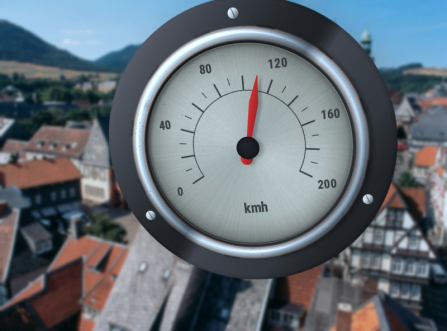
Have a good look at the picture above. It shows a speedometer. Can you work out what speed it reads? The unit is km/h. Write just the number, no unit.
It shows 110
